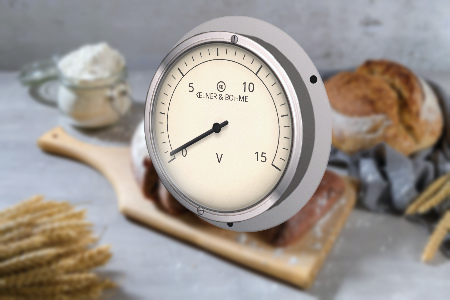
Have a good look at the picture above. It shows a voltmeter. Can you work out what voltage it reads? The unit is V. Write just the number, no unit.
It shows 0.25
